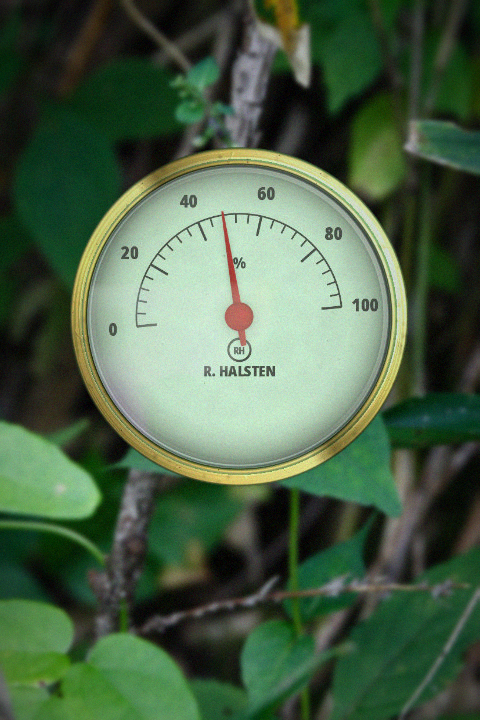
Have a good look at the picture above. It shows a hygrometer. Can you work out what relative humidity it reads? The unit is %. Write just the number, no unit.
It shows 48
